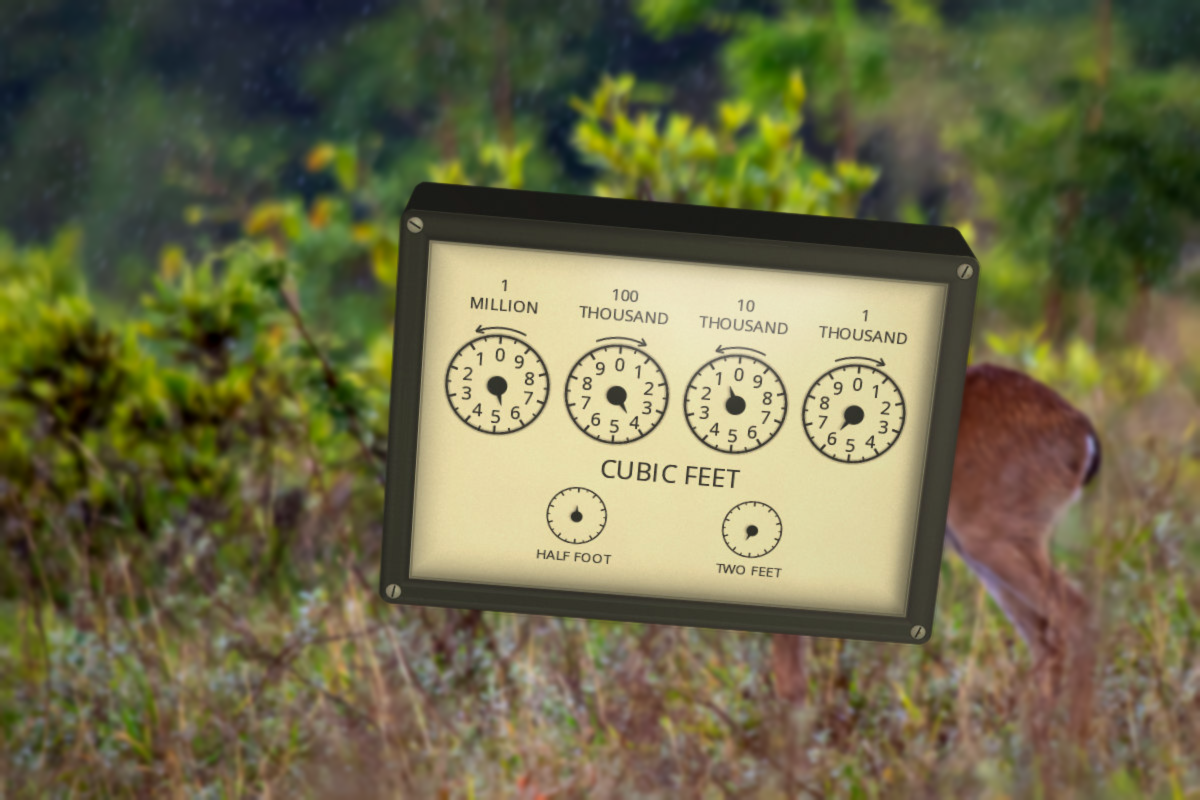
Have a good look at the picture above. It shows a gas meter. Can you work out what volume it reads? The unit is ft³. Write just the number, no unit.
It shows 540600
